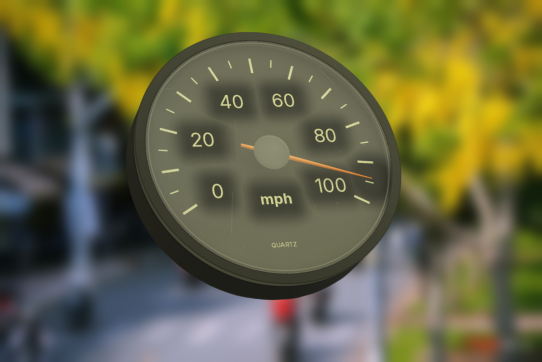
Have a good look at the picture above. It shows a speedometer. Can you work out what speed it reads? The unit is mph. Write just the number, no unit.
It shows 95
